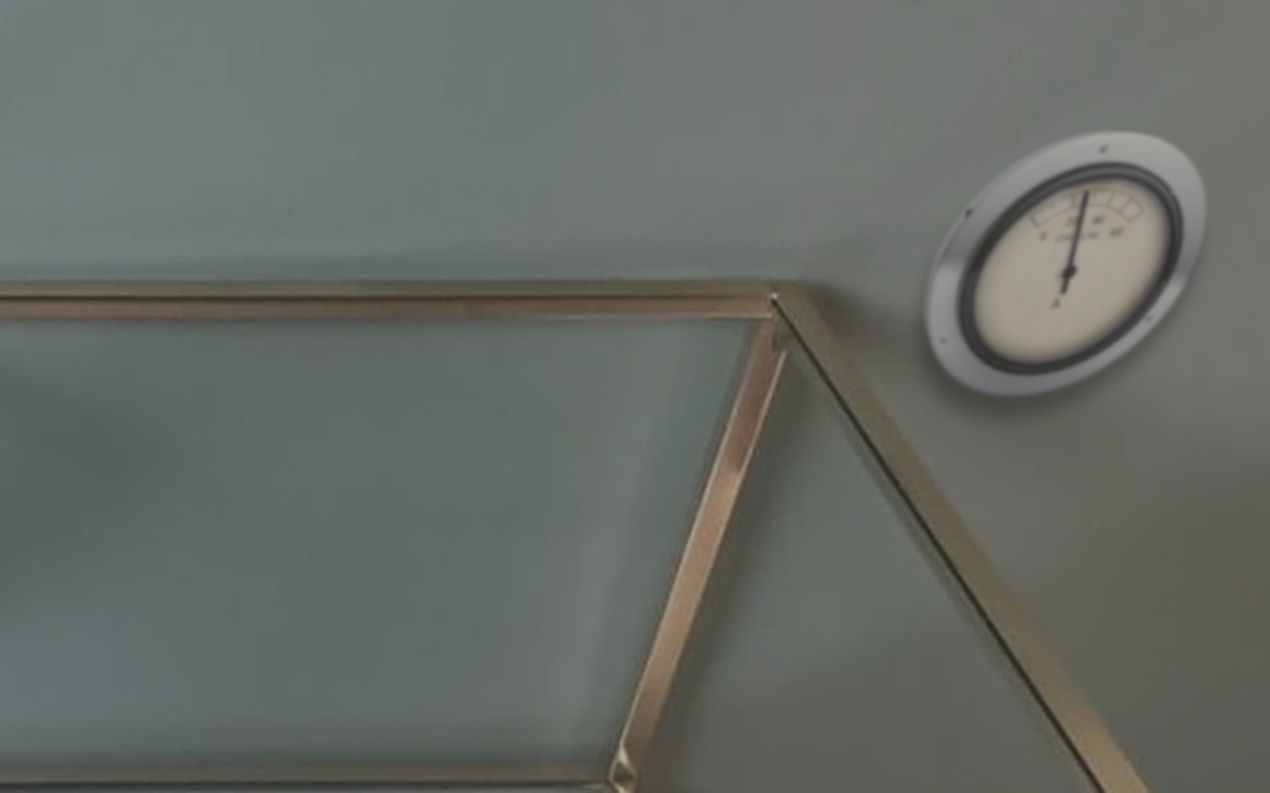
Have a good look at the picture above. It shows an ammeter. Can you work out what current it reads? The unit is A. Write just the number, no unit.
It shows 25
